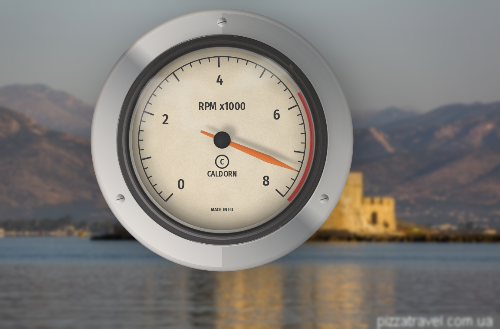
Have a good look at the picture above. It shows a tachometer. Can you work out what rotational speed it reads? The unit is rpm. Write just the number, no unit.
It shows 7400
